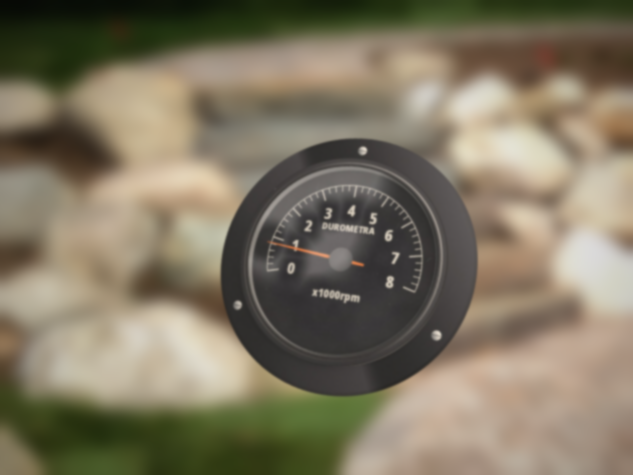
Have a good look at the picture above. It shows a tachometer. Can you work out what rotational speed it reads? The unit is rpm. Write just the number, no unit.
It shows 800
